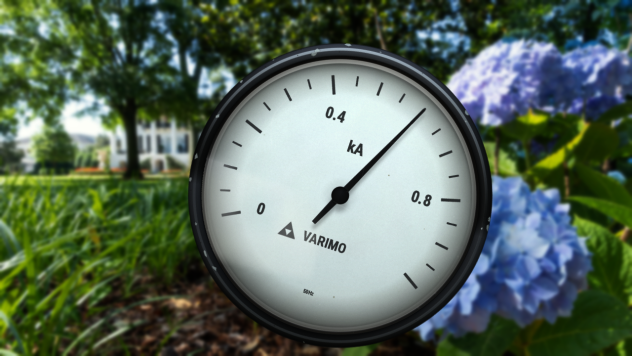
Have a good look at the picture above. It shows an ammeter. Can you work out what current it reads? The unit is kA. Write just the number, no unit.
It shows 0.6
